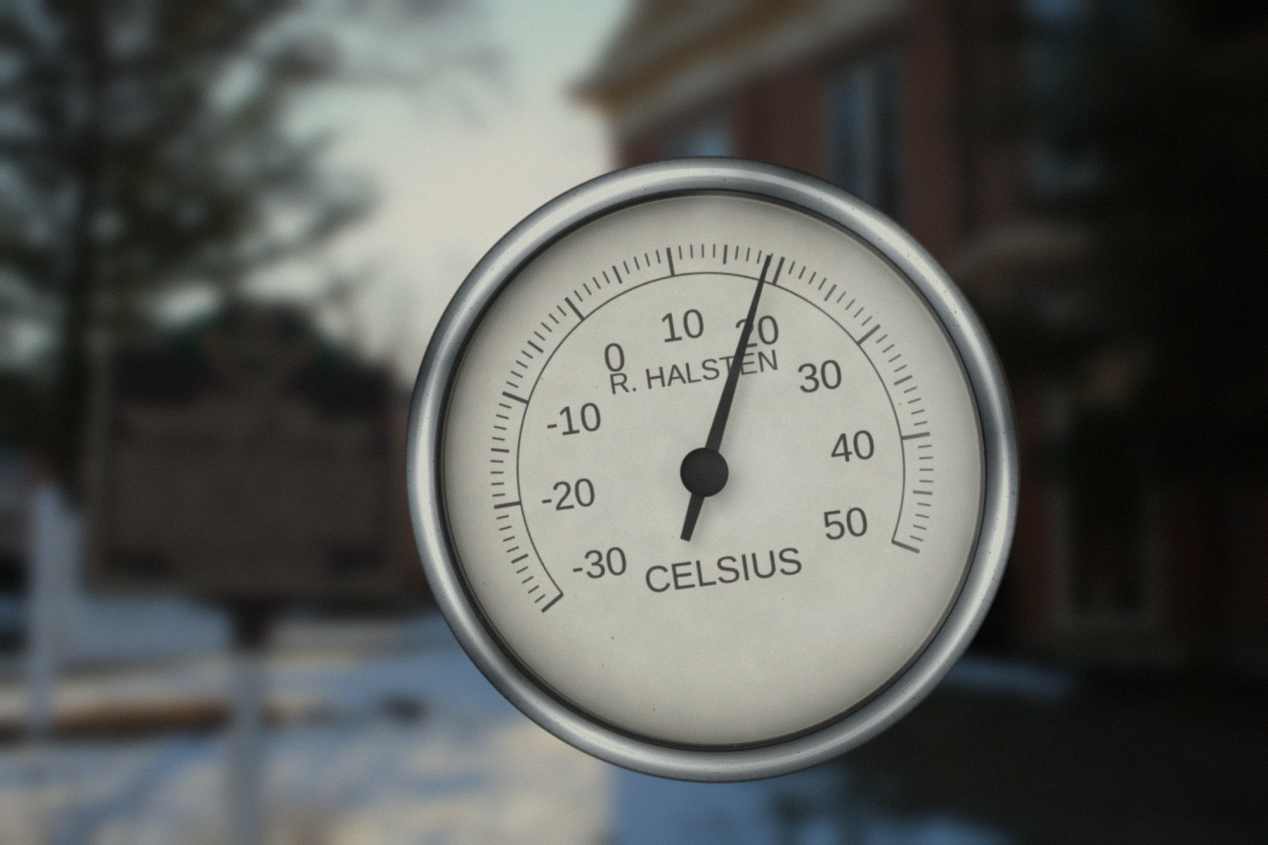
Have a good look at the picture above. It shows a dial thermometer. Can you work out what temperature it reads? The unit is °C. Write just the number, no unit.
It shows 19
